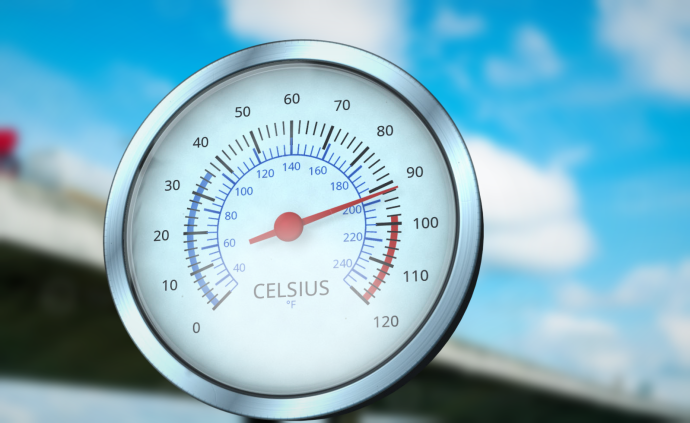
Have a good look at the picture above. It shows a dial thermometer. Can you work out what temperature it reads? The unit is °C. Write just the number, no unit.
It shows 92
